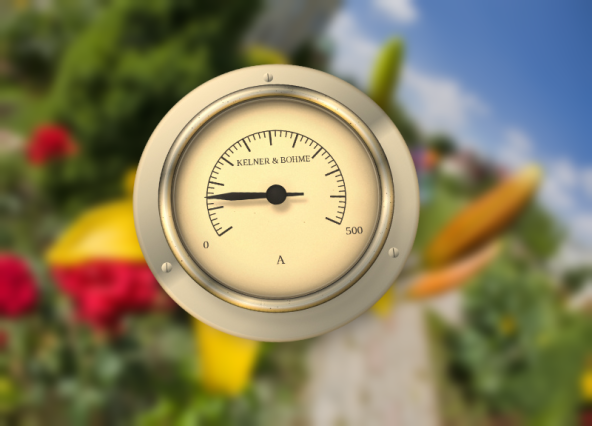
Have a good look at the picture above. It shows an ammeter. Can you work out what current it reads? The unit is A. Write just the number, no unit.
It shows 70
